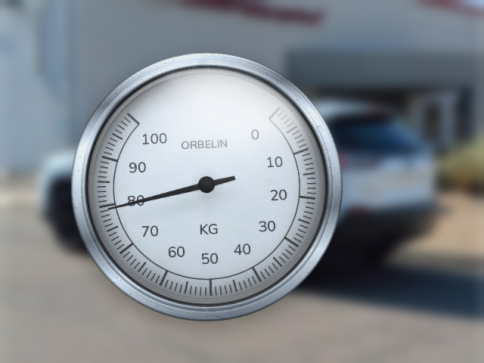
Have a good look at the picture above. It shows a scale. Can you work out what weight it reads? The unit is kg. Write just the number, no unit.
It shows 79
